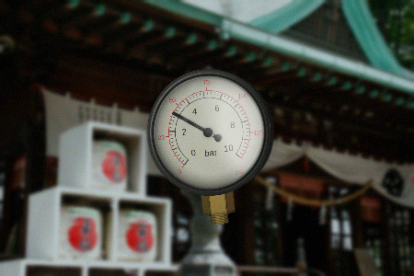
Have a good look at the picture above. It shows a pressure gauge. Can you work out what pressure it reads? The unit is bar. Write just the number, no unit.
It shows 3
